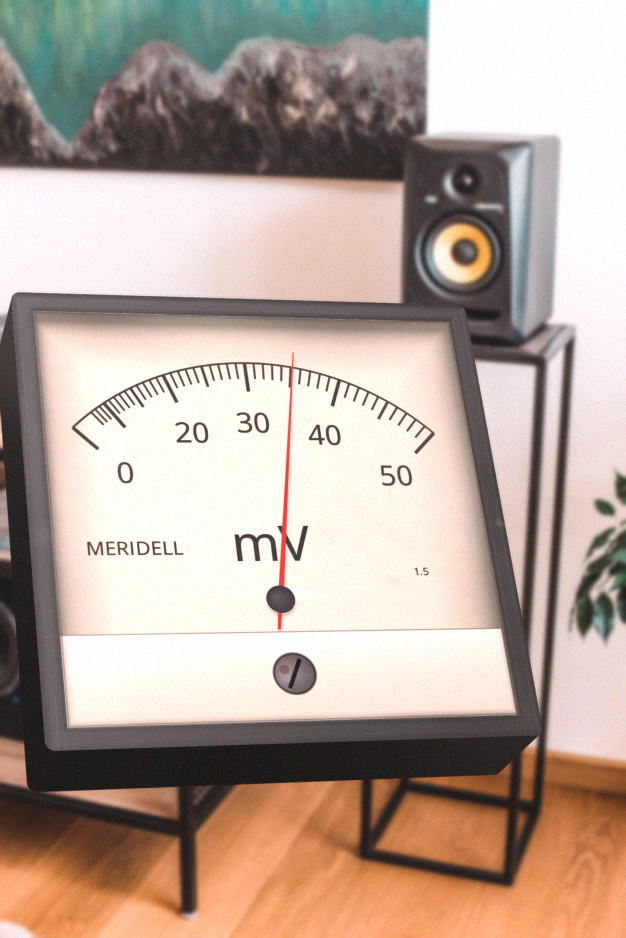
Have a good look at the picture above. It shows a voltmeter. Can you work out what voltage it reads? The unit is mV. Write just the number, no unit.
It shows 35
